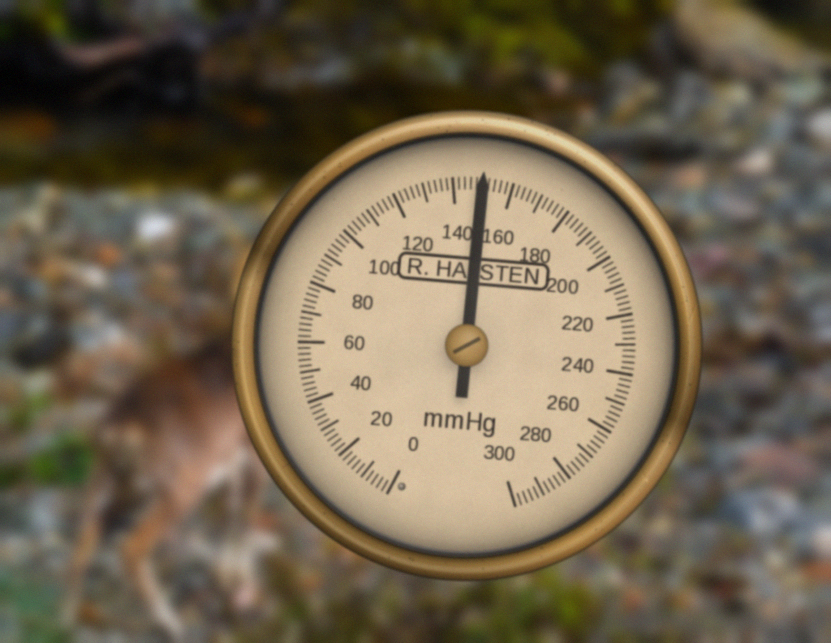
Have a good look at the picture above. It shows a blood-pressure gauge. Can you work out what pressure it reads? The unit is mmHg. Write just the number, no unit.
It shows 150
